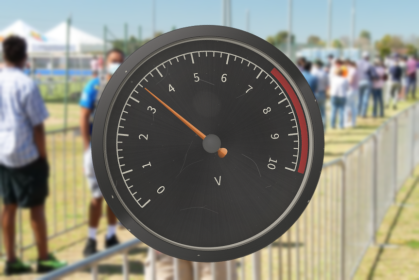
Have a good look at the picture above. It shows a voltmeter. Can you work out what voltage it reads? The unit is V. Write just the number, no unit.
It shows 3.4
